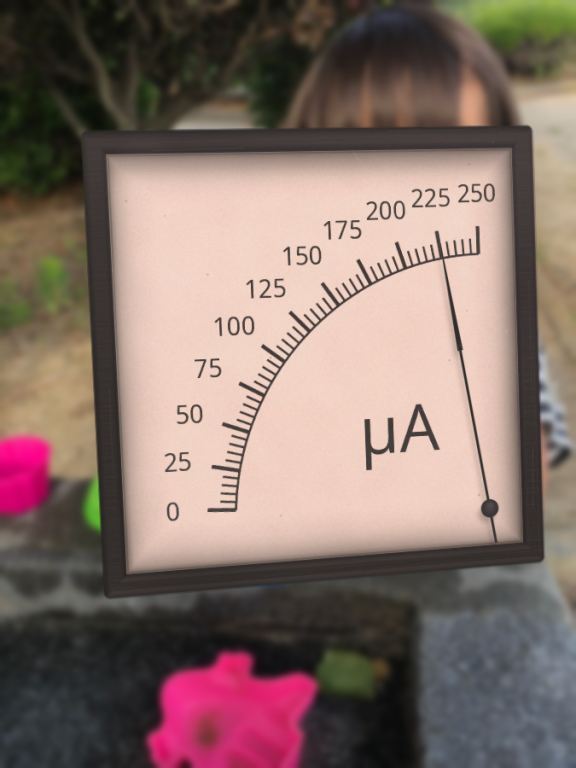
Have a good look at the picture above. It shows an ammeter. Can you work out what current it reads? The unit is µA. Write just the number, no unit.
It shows 225
